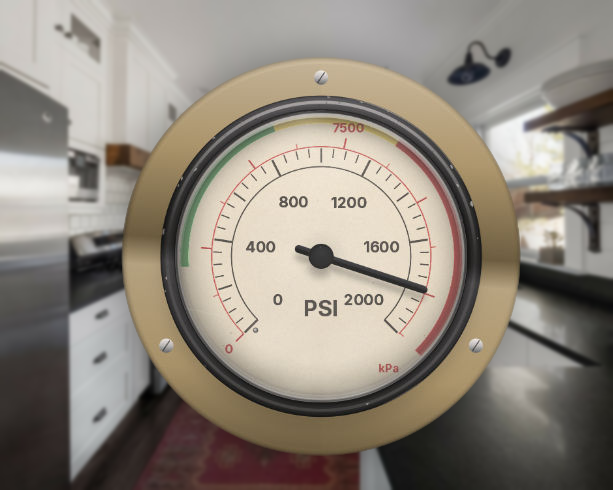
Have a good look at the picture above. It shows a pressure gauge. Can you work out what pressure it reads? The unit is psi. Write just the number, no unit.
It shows 1800
